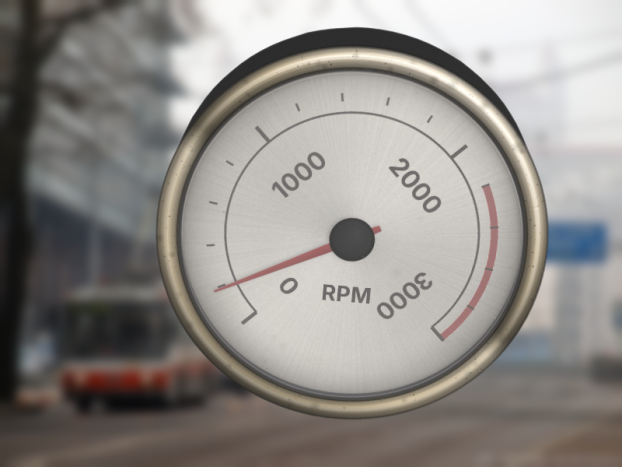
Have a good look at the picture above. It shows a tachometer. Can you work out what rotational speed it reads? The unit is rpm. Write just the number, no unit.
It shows 200
